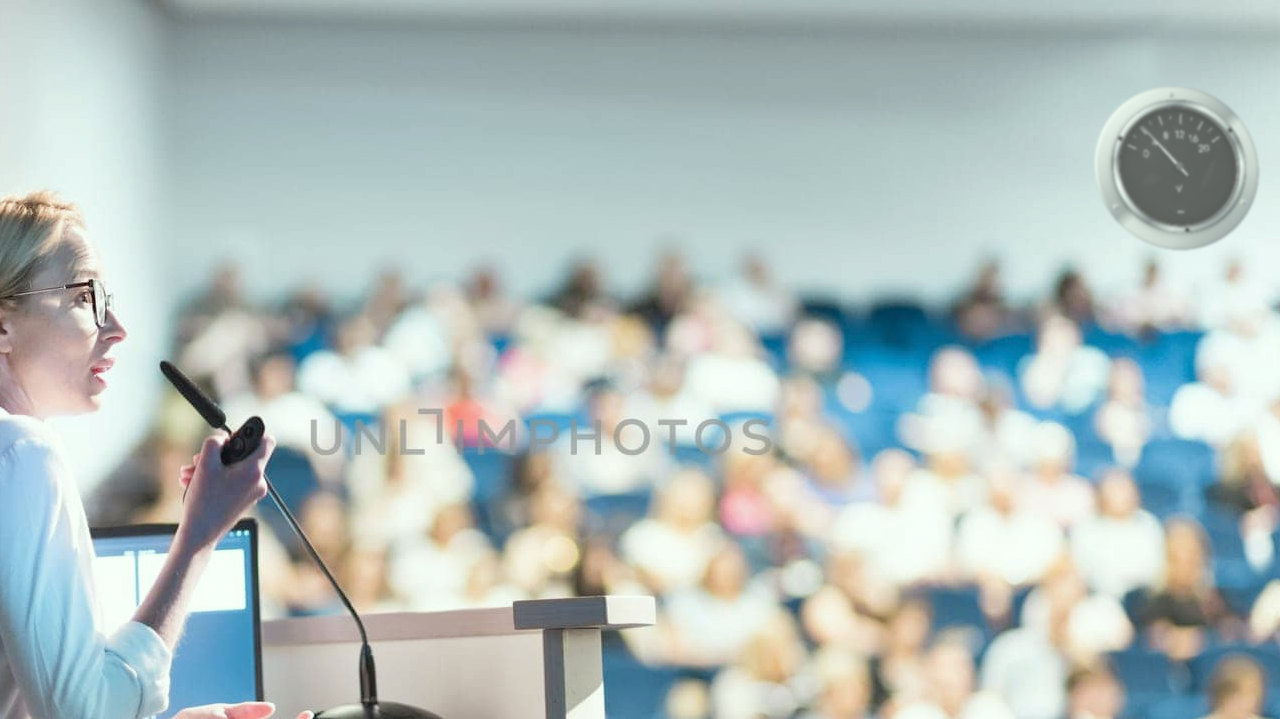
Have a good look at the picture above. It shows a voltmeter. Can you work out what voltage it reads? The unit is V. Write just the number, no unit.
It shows 4
